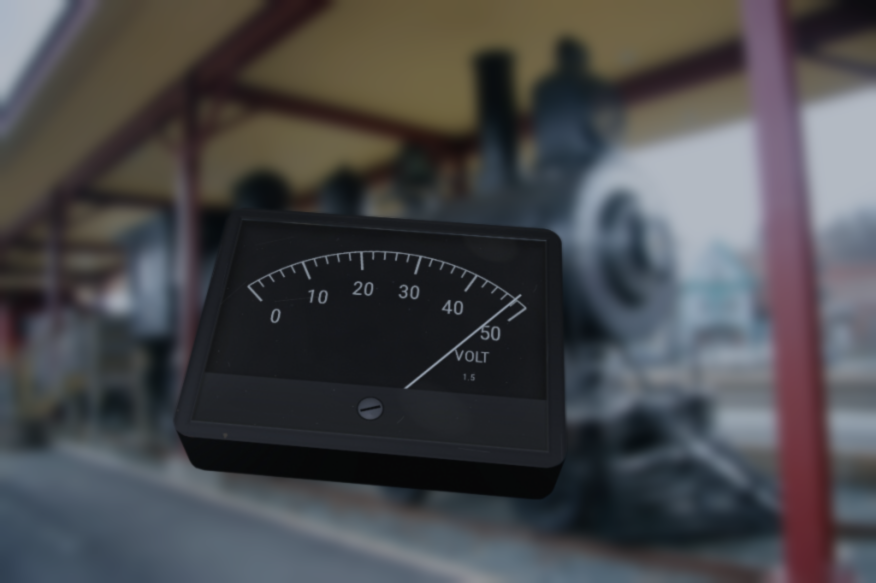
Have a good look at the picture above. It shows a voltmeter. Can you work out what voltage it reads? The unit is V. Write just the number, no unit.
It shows 48
